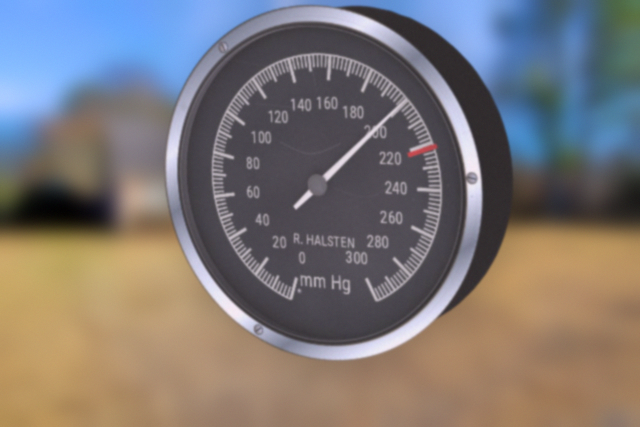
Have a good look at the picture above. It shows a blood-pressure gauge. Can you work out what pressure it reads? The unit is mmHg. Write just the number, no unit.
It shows 200
